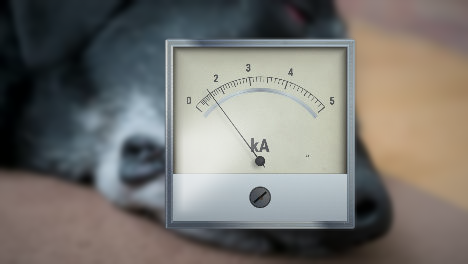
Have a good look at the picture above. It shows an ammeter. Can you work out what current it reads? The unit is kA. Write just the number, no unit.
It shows 1.5
